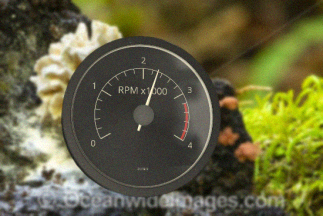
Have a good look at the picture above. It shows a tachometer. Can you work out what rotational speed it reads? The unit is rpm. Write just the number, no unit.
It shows 2300
